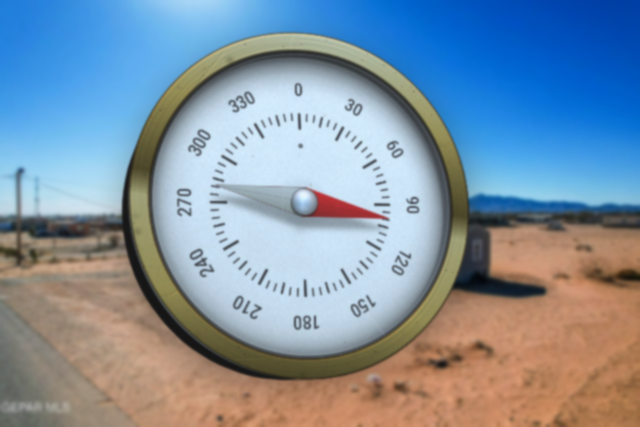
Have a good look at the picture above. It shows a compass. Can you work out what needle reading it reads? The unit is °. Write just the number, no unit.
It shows 100
